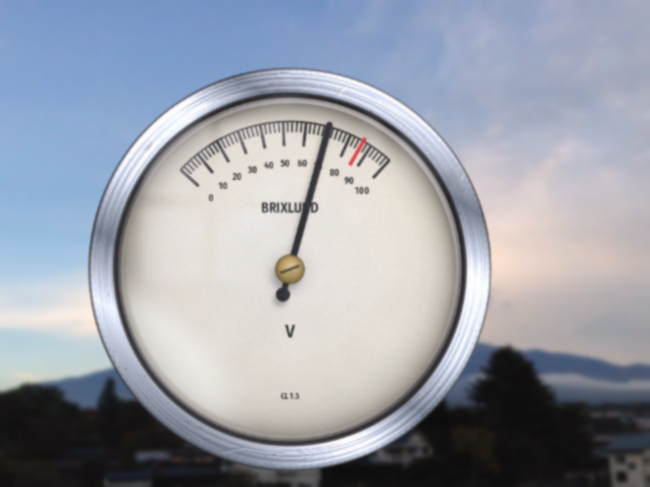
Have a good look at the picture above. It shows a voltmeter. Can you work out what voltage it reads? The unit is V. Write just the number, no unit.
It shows 70
